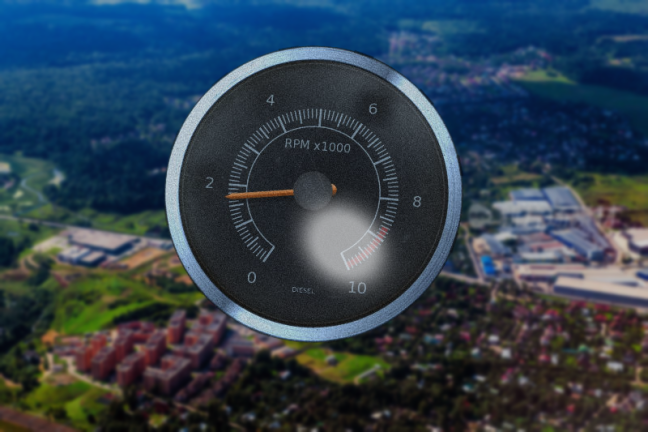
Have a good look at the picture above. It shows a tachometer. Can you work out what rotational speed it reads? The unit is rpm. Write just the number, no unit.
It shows 1700
